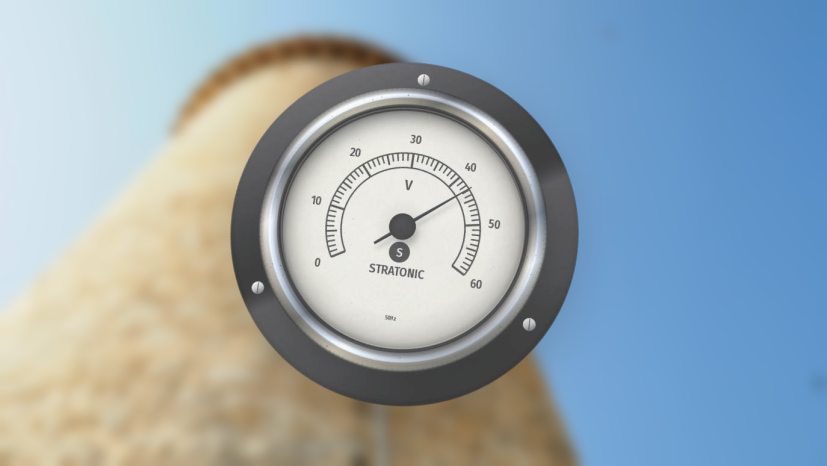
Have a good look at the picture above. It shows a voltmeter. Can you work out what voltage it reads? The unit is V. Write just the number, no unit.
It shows 43
